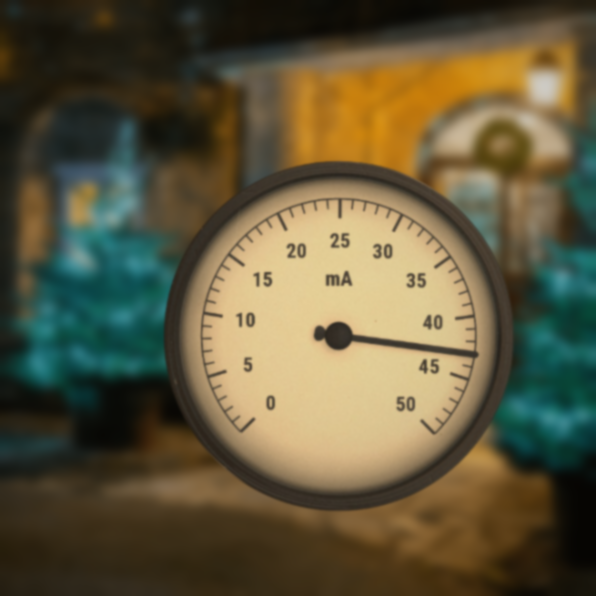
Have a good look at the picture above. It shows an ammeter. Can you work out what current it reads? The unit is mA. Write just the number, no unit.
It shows 43
